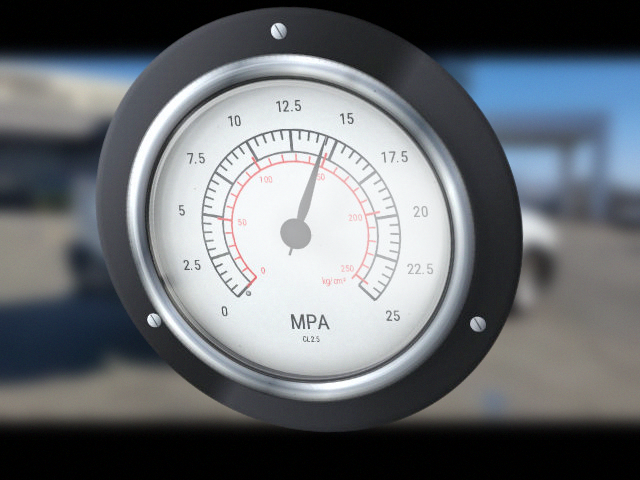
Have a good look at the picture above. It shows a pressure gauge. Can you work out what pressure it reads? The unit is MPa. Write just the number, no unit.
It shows 14.5
